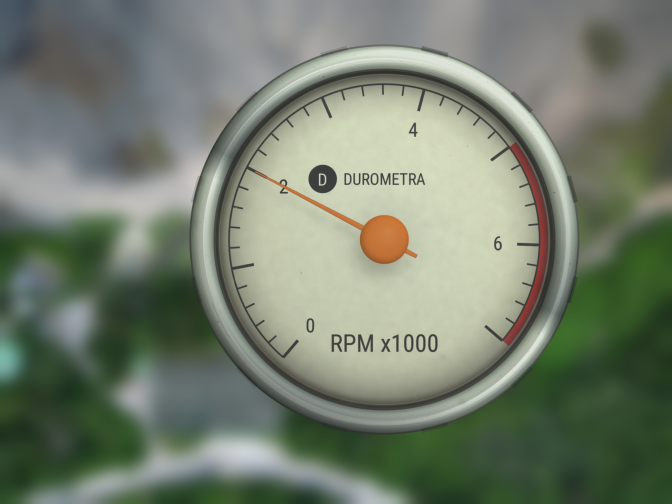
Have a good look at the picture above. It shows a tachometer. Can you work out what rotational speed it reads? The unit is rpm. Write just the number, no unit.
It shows 2000
